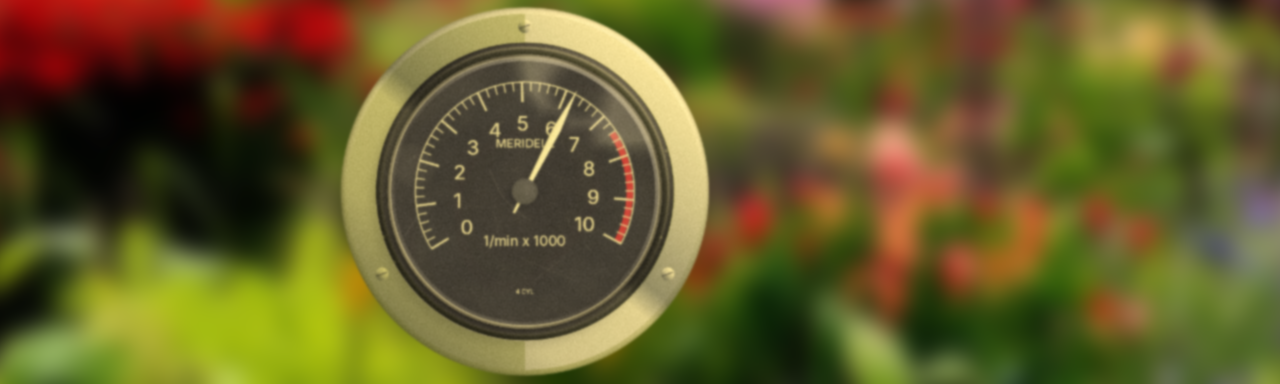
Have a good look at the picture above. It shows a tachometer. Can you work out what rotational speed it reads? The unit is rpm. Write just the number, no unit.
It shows 6200
